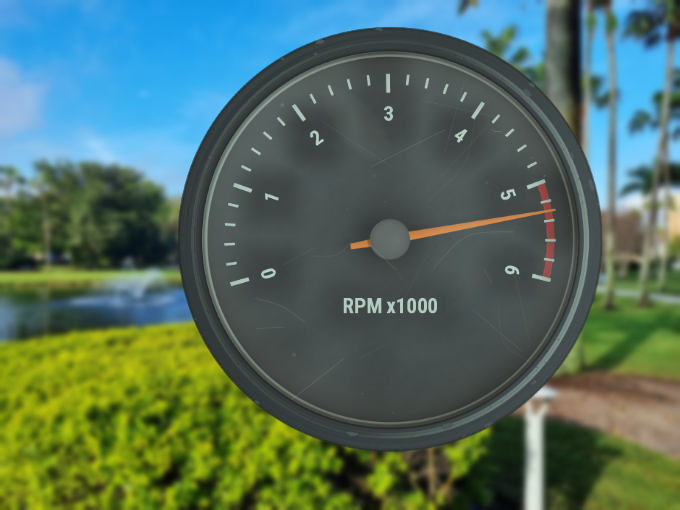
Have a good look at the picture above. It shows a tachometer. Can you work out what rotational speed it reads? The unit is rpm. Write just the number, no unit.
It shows 5300
